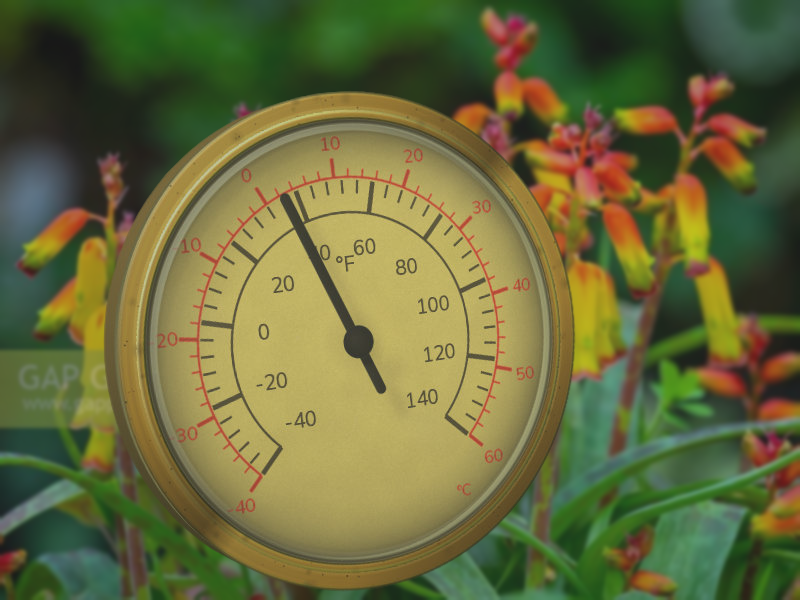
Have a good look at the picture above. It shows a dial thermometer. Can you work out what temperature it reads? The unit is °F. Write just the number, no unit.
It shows 36
